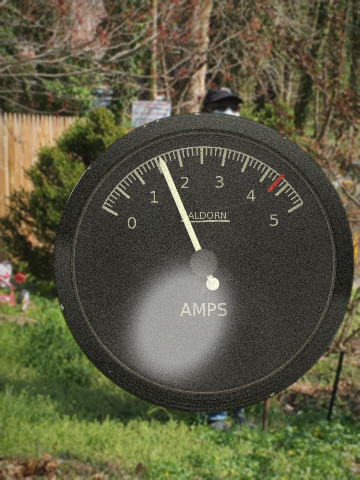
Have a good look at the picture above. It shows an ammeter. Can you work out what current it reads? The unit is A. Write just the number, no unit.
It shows 1.6
